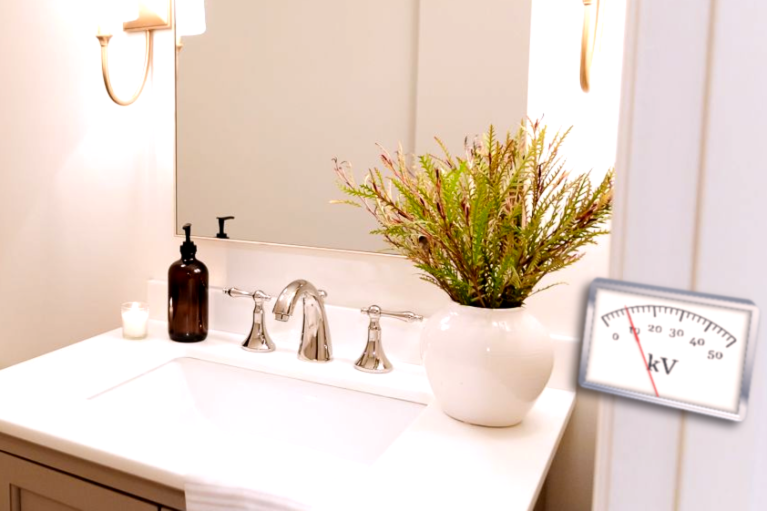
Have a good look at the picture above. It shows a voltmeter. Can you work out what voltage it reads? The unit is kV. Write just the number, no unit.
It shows 10
